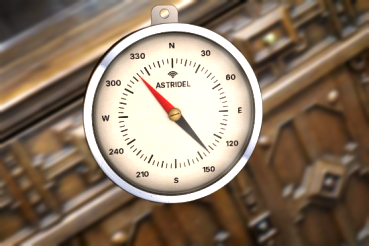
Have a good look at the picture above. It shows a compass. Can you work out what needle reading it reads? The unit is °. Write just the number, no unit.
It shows 320
